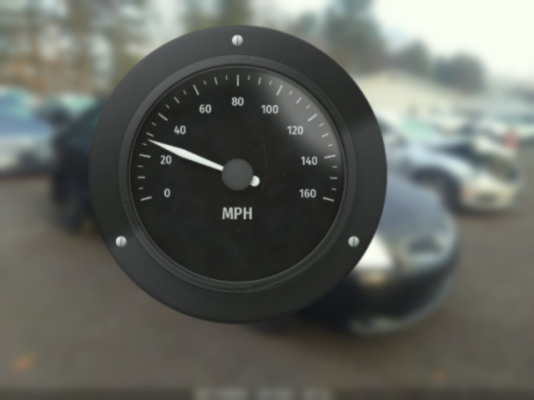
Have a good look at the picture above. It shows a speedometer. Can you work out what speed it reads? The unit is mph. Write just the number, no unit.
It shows 27.5
